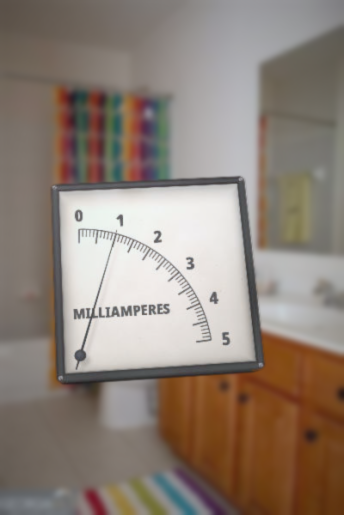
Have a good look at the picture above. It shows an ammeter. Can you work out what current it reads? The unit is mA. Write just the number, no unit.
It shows 1
